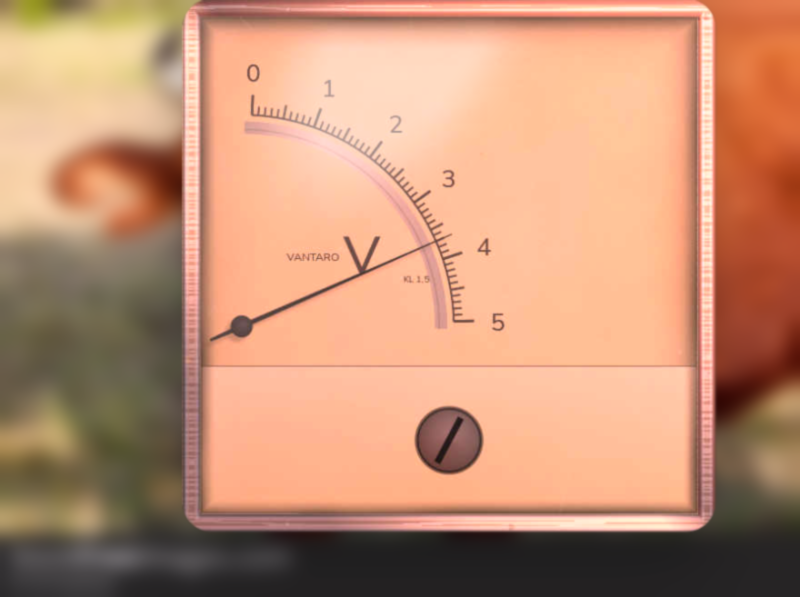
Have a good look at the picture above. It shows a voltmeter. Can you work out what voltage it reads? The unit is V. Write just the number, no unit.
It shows 3.7
